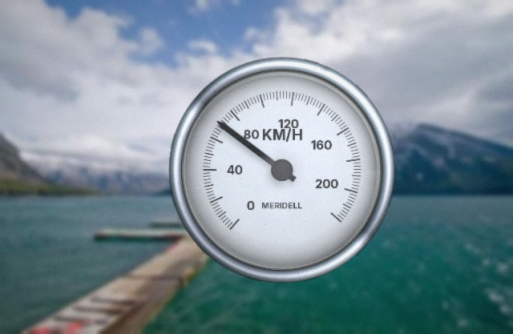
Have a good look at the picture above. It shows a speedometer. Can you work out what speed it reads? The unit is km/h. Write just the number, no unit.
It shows 70
